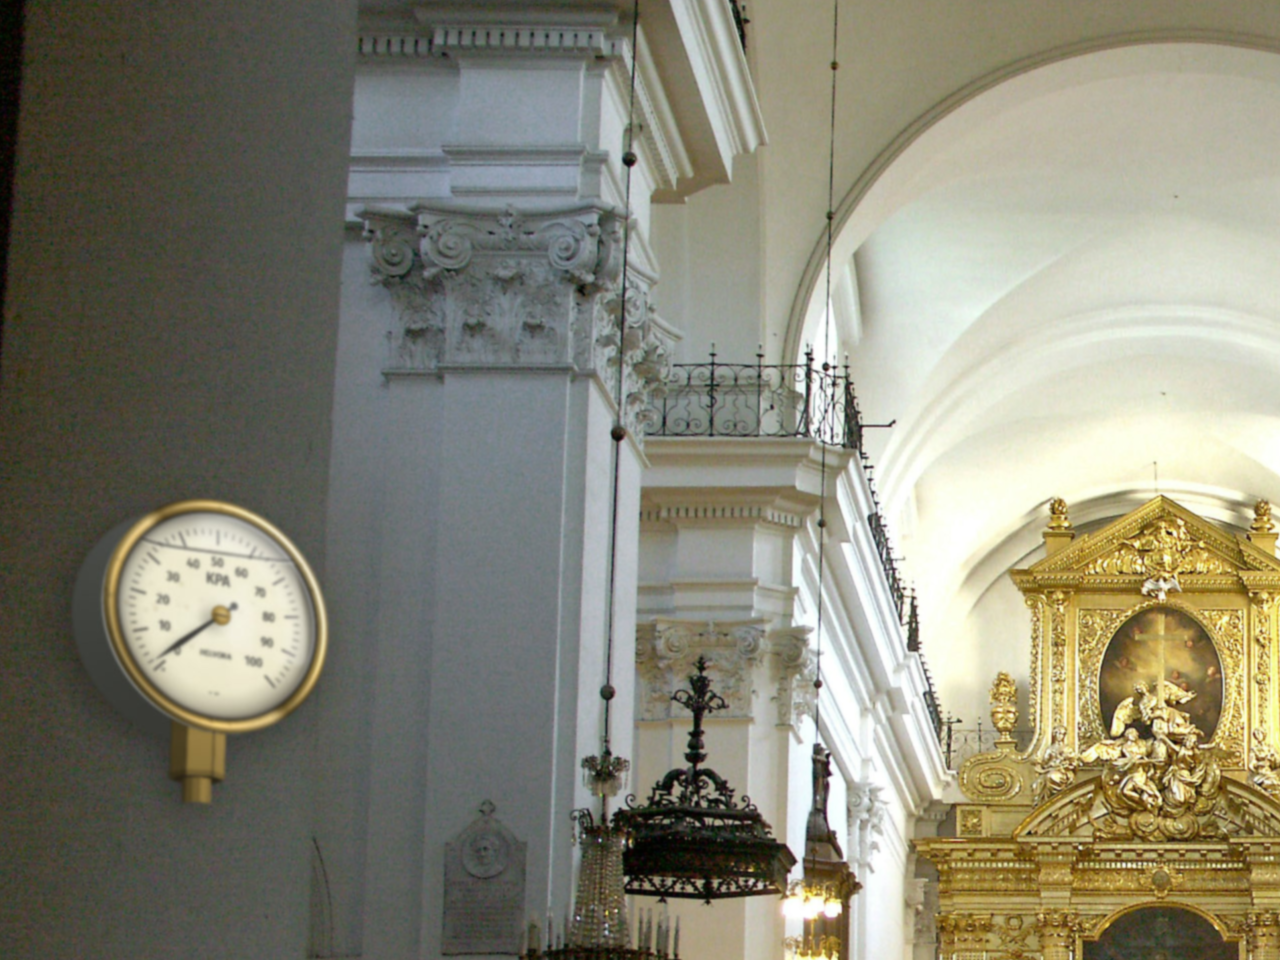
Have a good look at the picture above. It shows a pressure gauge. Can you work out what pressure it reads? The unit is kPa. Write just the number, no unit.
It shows 2
